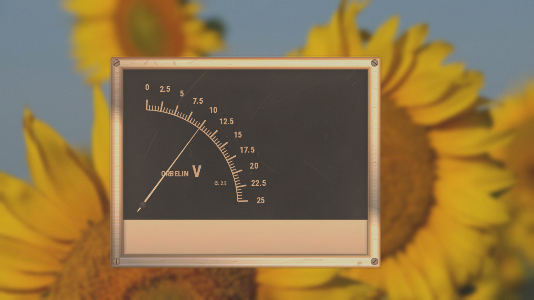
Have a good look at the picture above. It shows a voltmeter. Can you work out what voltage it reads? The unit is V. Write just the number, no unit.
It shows 10
